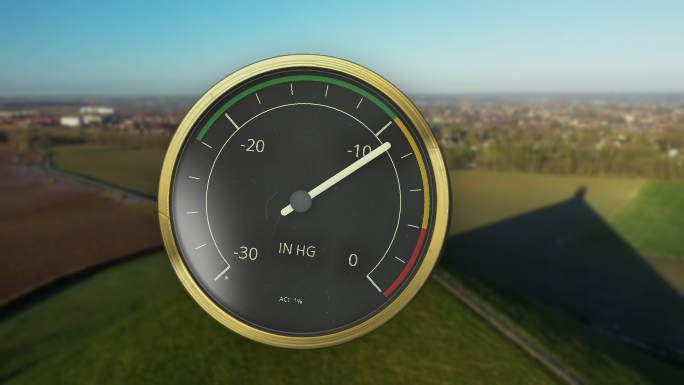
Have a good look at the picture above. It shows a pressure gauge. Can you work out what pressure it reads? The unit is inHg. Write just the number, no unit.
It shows -9
